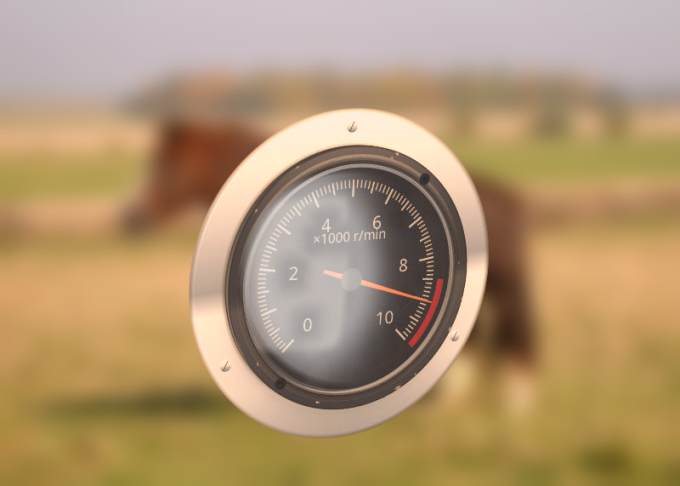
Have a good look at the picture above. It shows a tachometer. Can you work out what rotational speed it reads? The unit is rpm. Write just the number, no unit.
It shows 9000
